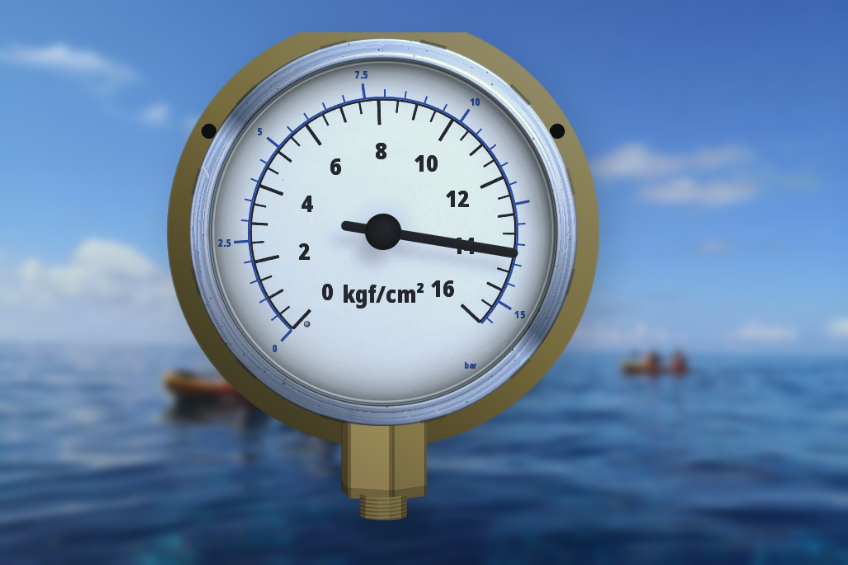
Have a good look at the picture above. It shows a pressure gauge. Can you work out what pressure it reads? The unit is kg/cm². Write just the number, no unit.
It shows 14
